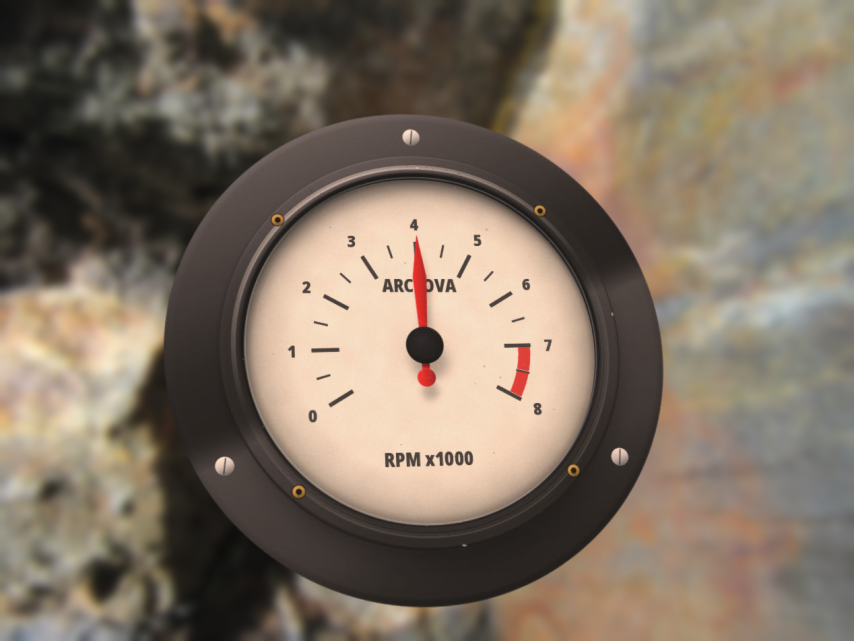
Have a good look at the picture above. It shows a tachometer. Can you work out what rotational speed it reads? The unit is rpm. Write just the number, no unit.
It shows 4000
